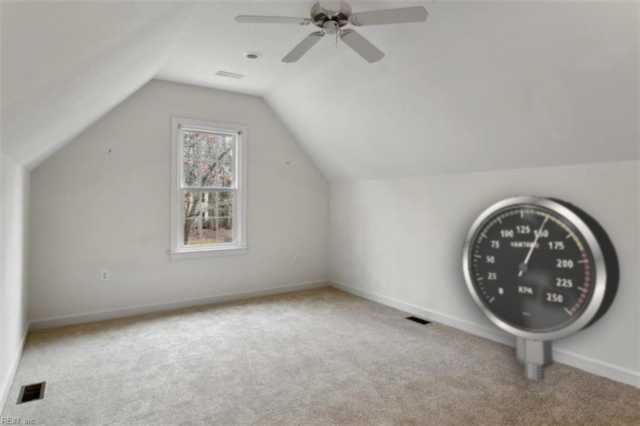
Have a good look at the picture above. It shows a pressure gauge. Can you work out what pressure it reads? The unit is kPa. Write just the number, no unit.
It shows 150
